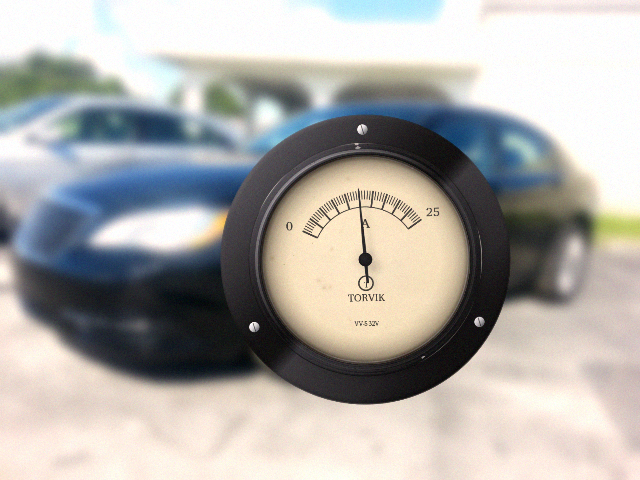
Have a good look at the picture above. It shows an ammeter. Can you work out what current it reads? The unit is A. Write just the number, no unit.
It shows 12.5
